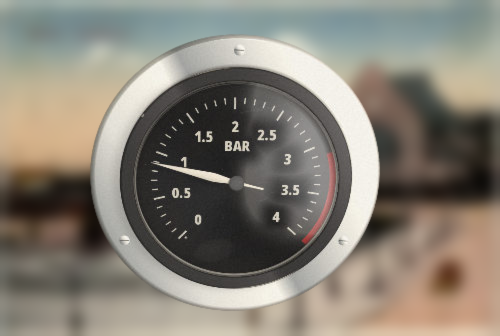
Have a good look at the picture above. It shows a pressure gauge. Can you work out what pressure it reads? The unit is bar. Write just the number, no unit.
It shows 0.9
